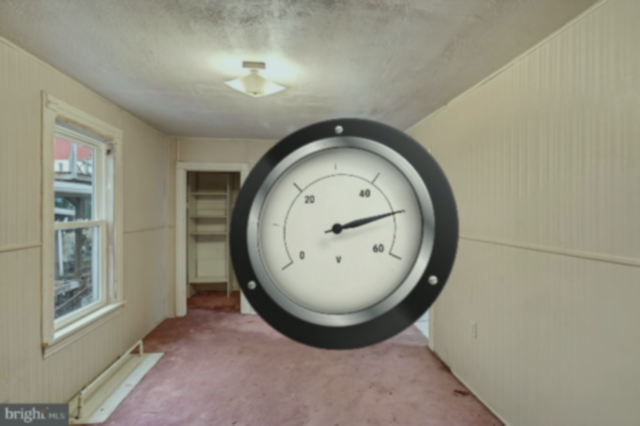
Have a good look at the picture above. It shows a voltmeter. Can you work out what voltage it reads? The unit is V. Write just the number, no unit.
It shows 50
